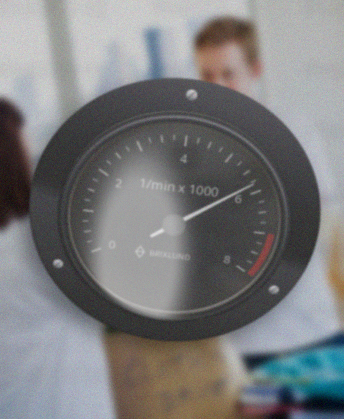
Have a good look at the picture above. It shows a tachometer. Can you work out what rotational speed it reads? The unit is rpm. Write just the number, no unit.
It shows 5750
